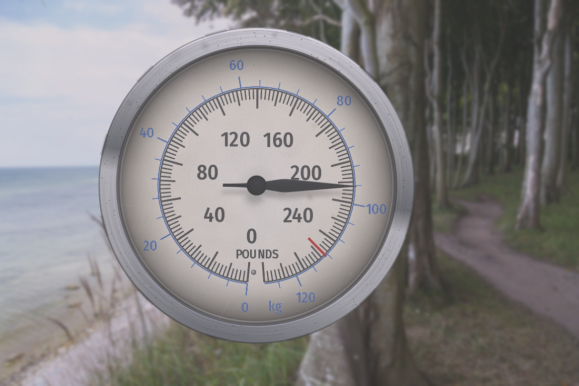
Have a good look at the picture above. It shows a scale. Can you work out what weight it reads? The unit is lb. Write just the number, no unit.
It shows 212
